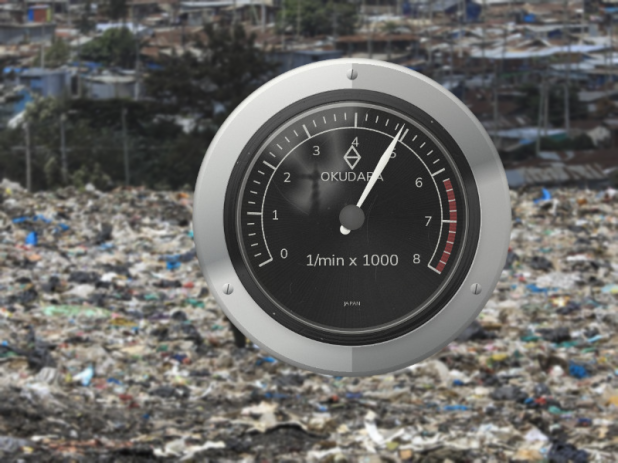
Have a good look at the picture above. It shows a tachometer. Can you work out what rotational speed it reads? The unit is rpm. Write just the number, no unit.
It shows 4900
